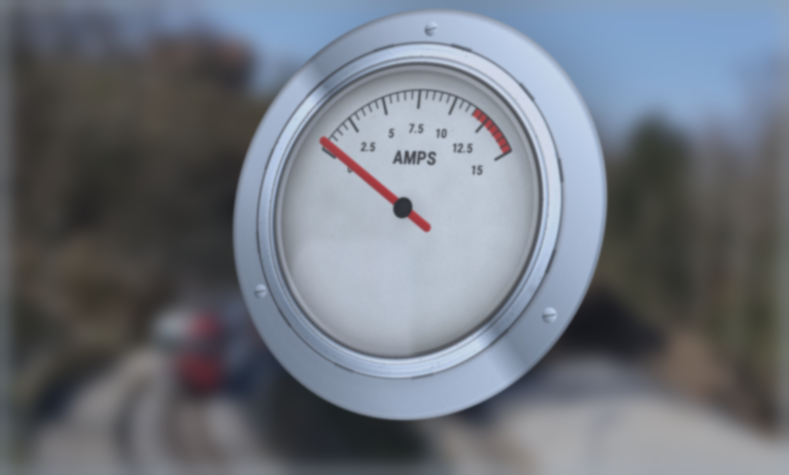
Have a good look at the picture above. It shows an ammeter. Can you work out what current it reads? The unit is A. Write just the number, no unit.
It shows 0.5
